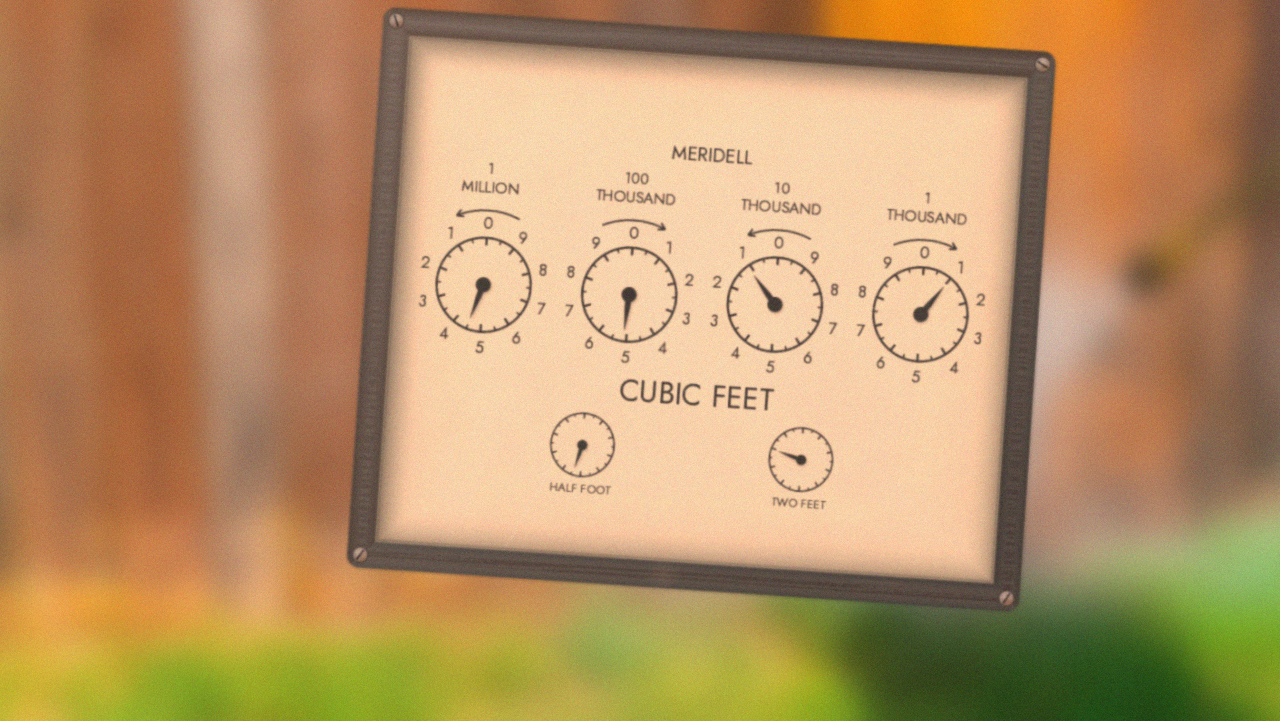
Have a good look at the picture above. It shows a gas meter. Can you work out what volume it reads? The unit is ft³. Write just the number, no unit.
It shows 451100
